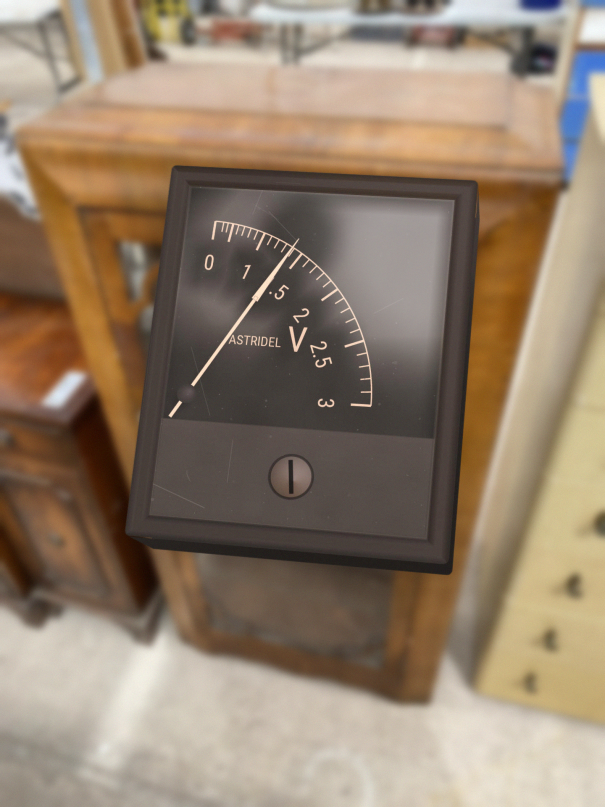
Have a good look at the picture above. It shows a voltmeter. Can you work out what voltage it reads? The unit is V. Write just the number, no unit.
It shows 1.4
